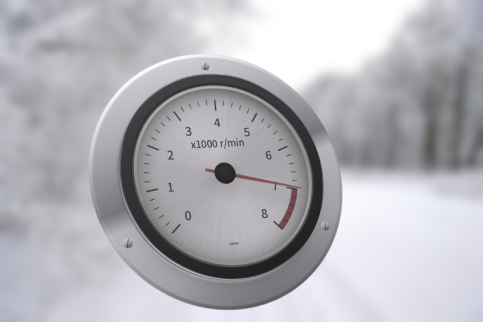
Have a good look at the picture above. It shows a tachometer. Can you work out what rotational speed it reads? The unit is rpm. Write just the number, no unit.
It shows 7000
